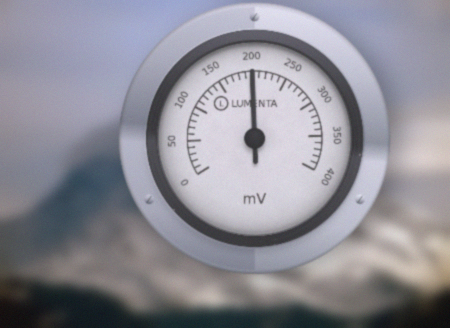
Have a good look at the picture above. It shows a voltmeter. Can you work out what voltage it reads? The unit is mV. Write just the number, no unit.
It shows 200
